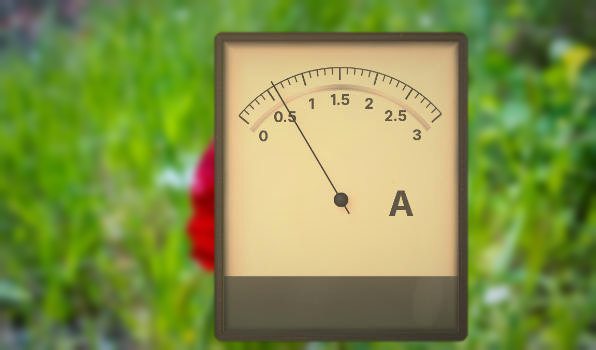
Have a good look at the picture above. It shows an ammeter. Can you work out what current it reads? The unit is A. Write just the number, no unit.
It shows 0.6
